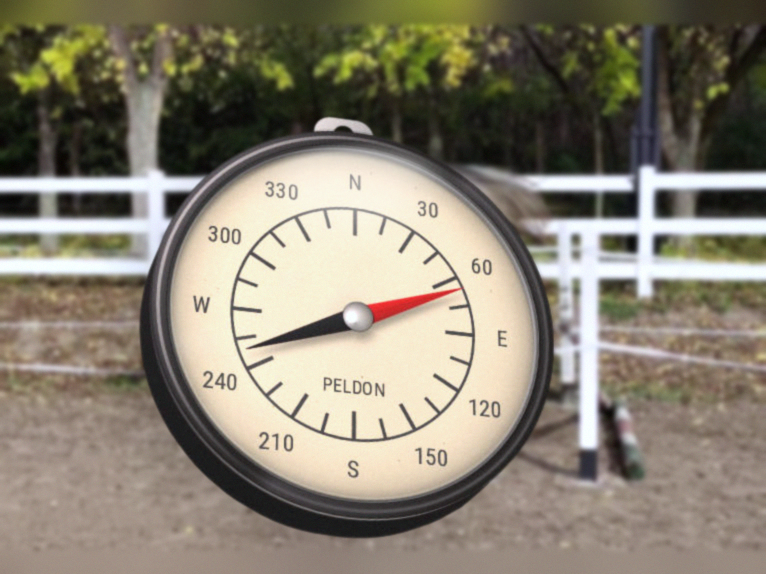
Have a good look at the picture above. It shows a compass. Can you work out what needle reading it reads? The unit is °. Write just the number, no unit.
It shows 67.5
